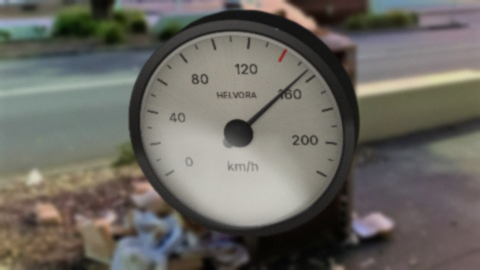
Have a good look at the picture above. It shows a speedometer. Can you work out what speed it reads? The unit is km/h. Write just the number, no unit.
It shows 155
